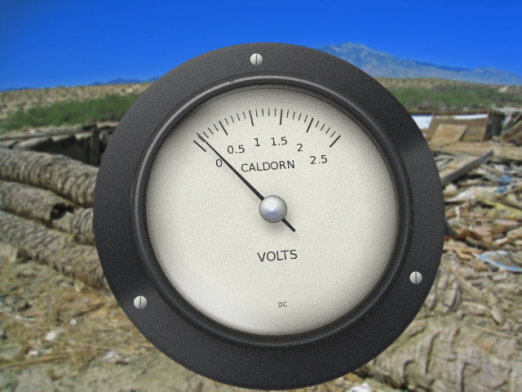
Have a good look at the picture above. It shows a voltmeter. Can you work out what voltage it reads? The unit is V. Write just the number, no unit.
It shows 0.1
